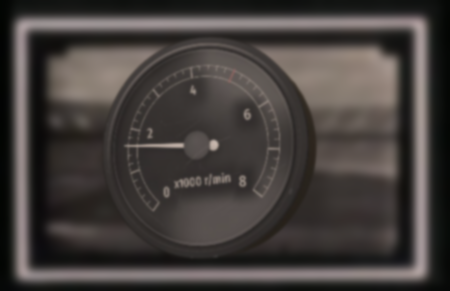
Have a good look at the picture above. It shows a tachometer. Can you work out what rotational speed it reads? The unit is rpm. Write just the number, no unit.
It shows 1600
